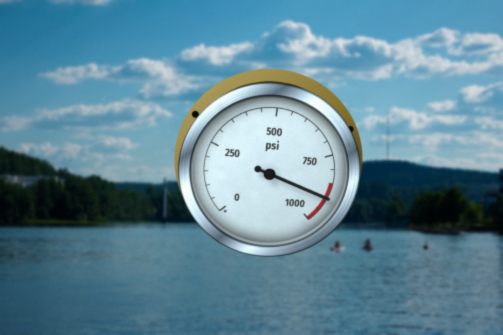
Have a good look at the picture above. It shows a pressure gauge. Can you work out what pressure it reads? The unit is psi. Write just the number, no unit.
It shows 900
